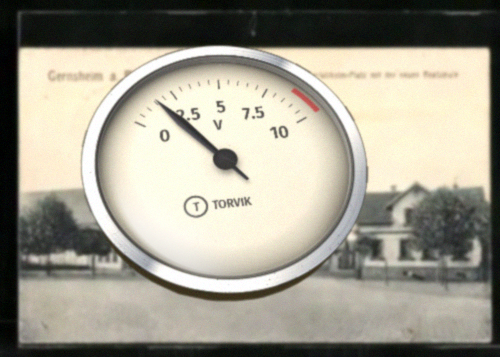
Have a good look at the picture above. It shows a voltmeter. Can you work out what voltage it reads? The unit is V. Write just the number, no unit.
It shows 1.5
